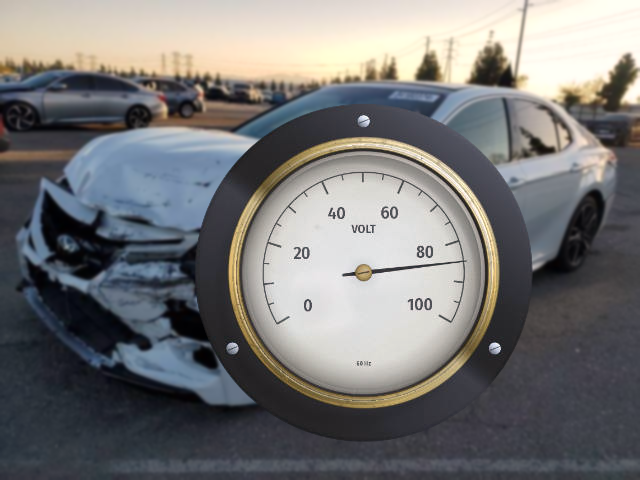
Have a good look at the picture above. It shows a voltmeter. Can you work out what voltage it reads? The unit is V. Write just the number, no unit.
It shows 85
